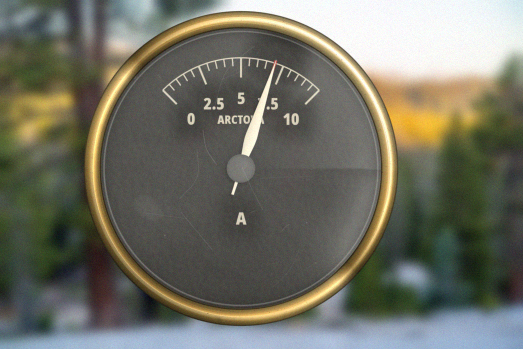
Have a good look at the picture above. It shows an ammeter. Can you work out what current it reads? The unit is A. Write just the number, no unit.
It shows 7
